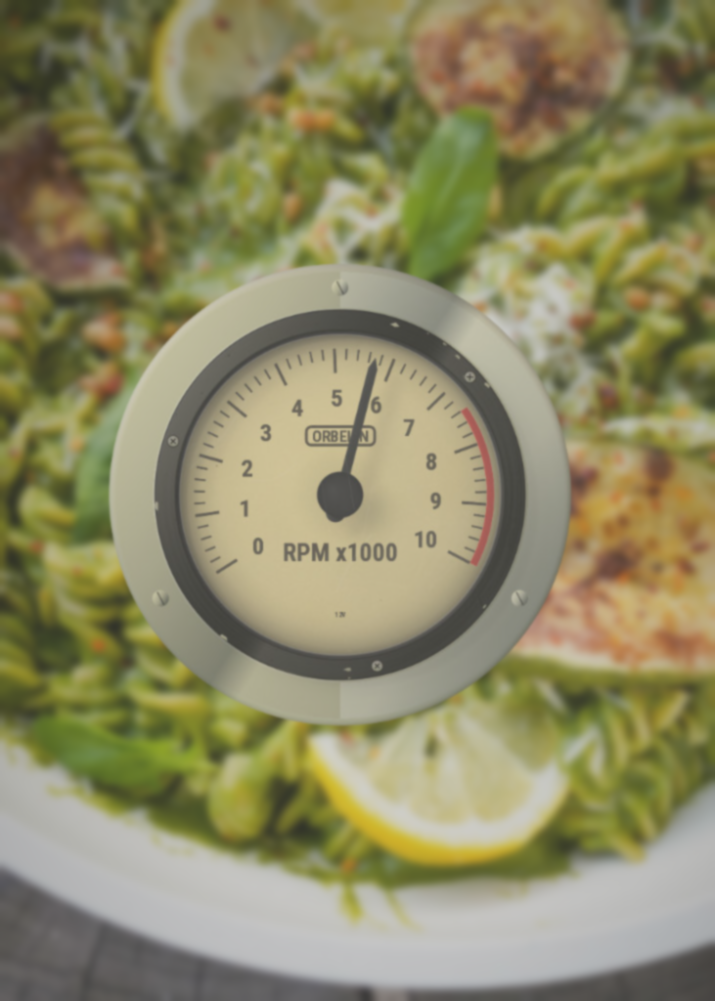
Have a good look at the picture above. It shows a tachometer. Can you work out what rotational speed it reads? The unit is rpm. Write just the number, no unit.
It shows 5700
